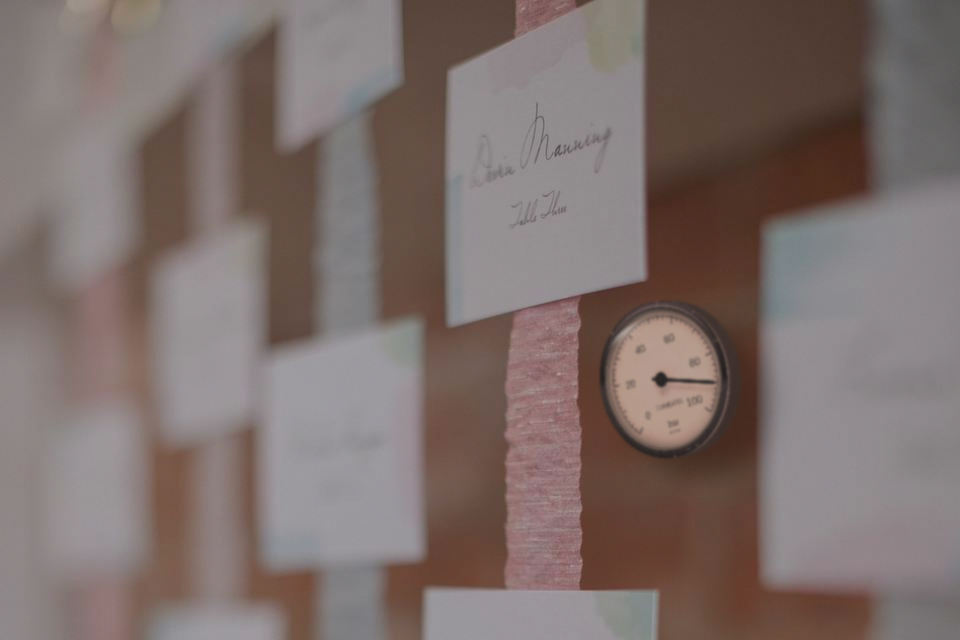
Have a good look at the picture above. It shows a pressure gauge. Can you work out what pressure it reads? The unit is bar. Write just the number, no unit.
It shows 90
